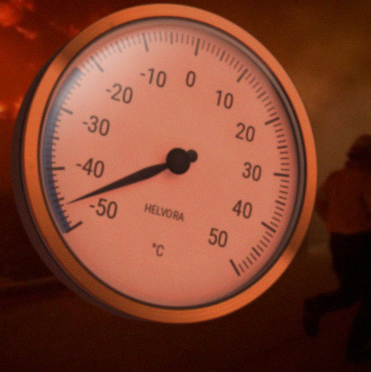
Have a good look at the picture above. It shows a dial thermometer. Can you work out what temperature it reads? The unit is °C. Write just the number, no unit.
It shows -46
